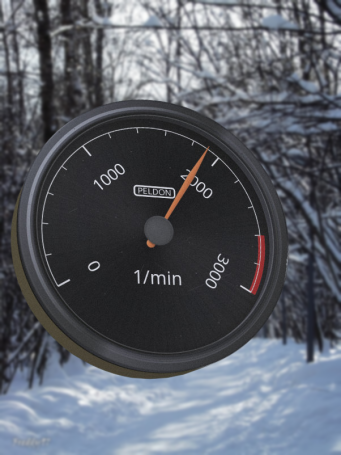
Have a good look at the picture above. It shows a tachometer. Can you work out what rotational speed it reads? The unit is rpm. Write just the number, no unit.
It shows 1900
